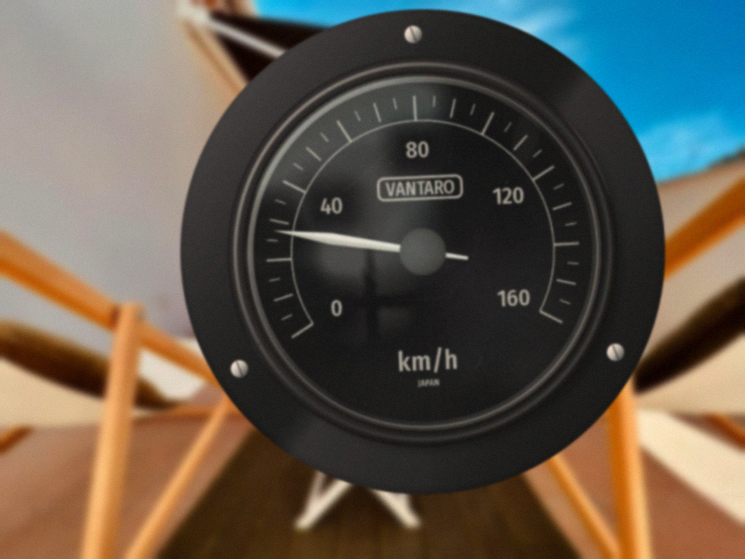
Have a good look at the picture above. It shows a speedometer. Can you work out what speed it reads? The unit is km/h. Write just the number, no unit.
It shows 27.5
